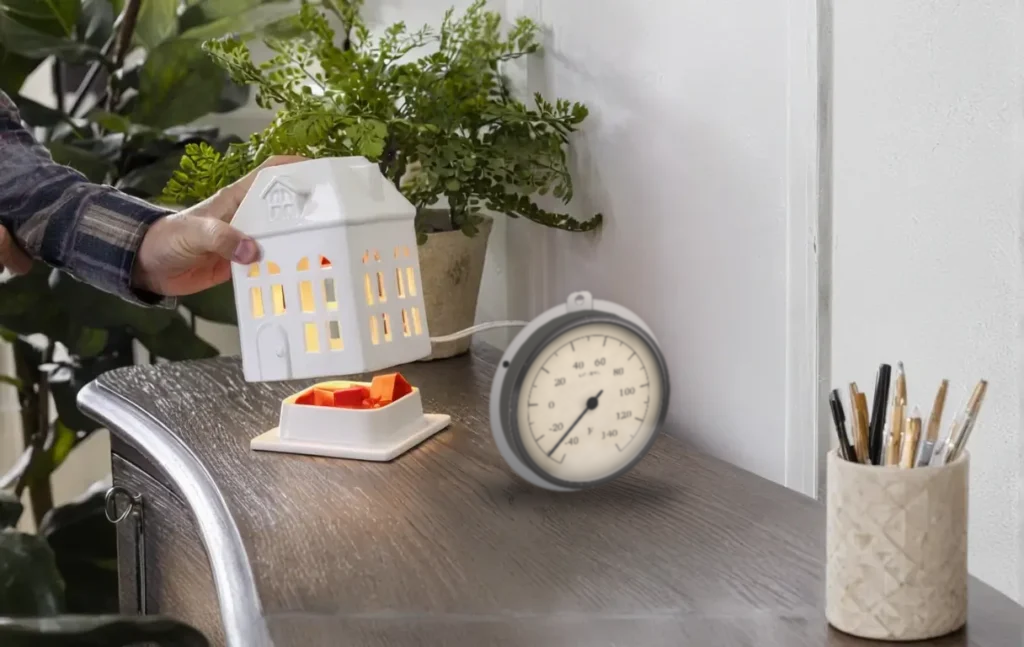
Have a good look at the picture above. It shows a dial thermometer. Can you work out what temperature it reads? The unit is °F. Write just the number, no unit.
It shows -30
